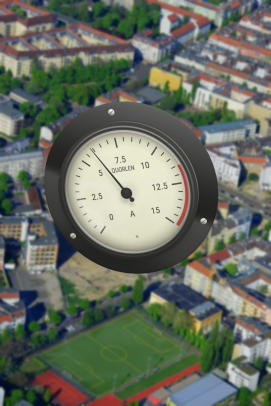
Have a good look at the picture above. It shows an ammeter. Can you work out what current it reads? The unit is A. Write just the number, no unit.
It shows 6
